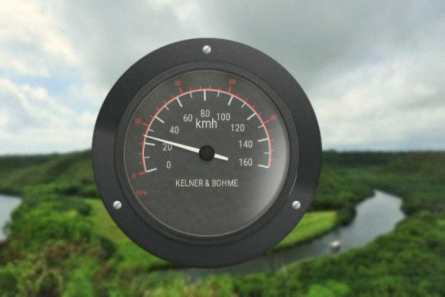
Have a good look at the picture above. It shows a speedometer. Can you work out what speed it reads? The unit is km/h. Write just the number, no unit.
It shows 25
